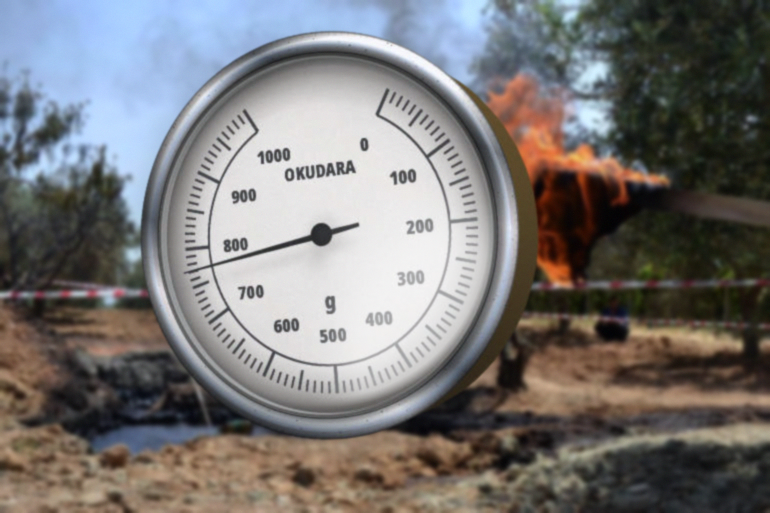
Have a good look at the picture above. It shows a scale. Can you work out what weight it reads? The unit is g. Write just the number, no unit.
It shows 770
